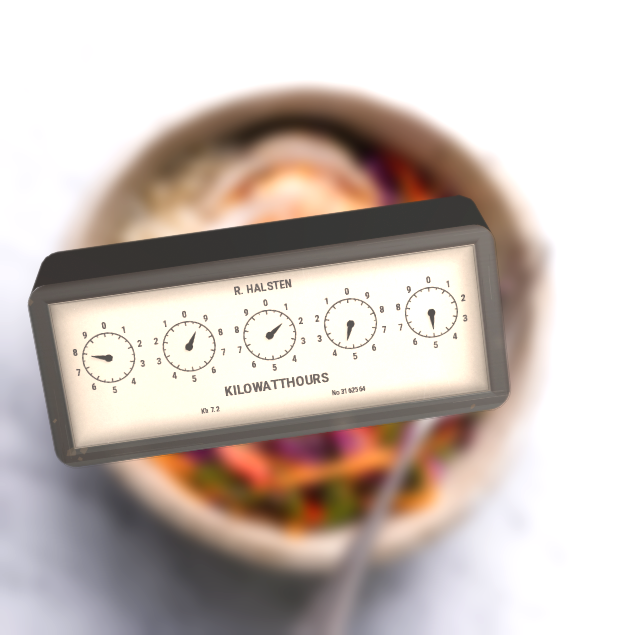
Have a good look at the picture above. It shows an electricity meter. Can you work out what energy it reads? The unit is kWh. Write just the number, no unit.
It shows 79145
